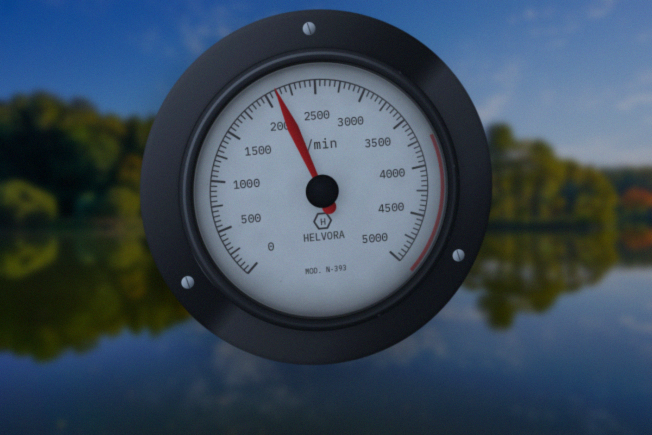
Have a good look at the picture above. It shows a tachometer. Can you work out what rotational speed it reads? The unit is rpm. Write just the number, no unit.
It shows 2100
